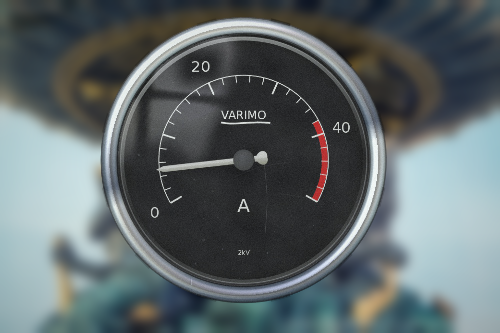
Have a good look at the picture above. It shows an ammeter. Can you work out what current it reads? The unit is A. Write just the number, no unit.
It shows 5
